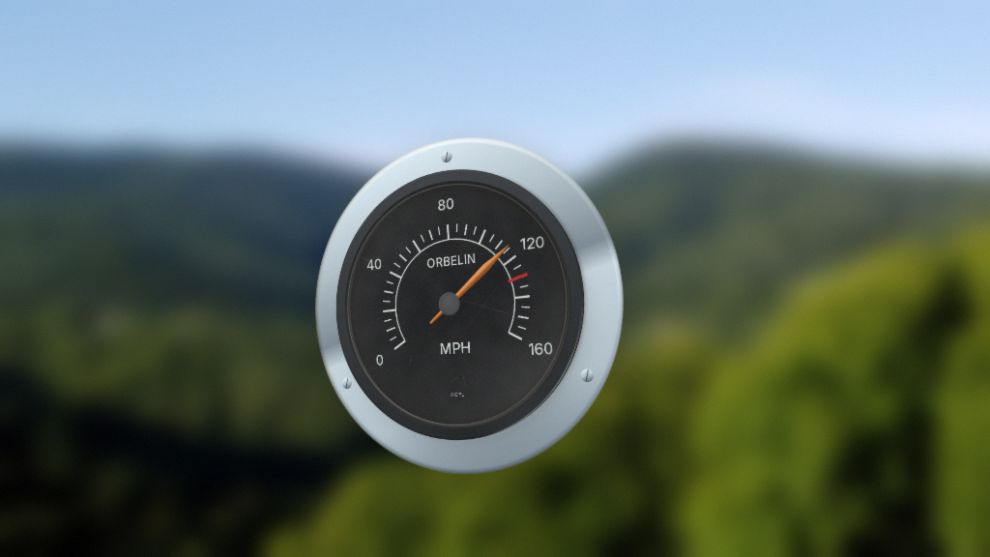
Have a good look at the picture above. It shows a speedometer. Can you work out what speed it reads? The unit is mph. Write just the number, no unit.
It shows 115
